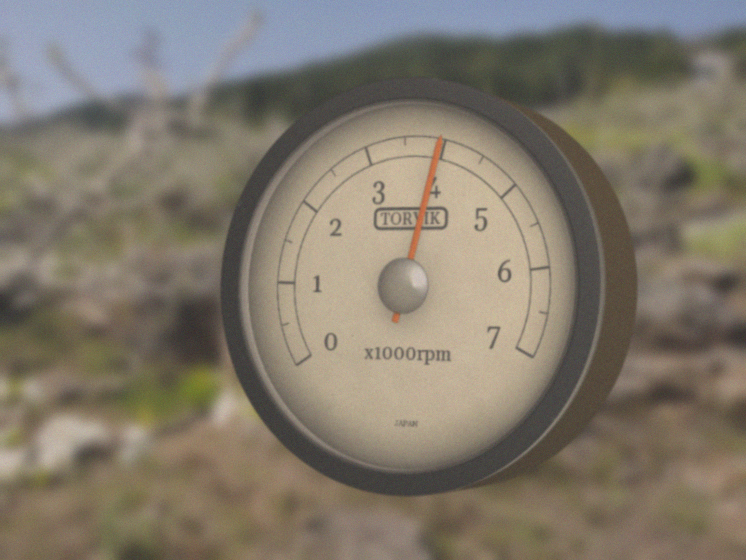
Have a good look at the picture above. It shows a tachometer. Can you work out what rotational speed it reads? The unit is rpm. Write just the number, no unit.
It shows 4000
